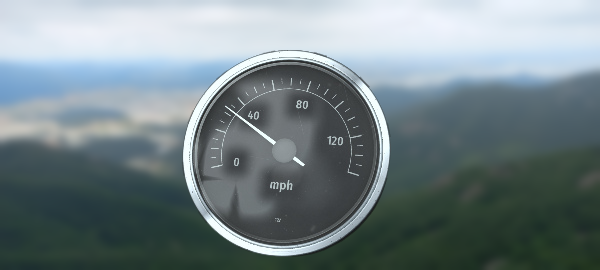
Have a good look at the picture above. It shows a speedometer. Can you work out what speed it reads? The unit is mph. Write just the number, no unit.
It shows 32.5
